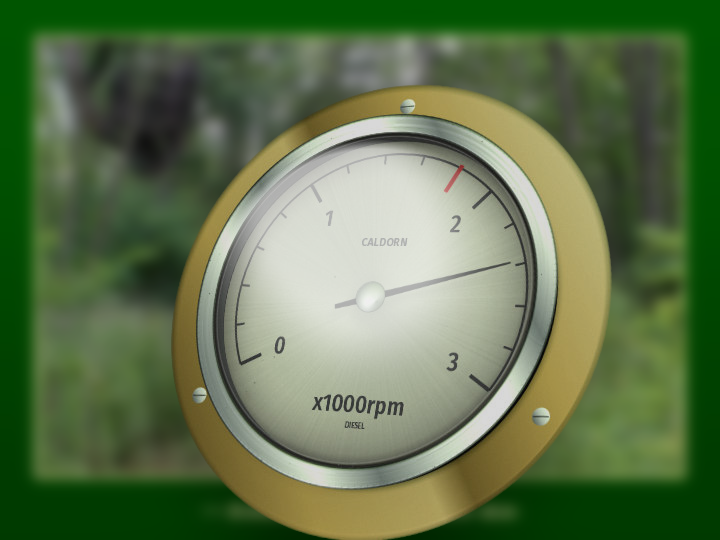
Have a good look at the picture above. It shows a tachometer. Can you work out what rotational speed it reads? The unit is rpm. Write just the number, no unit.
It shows 2400
